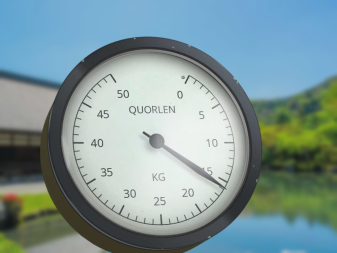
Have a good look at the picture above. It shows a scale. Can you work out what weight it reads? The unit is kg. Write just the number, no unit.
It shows 16
